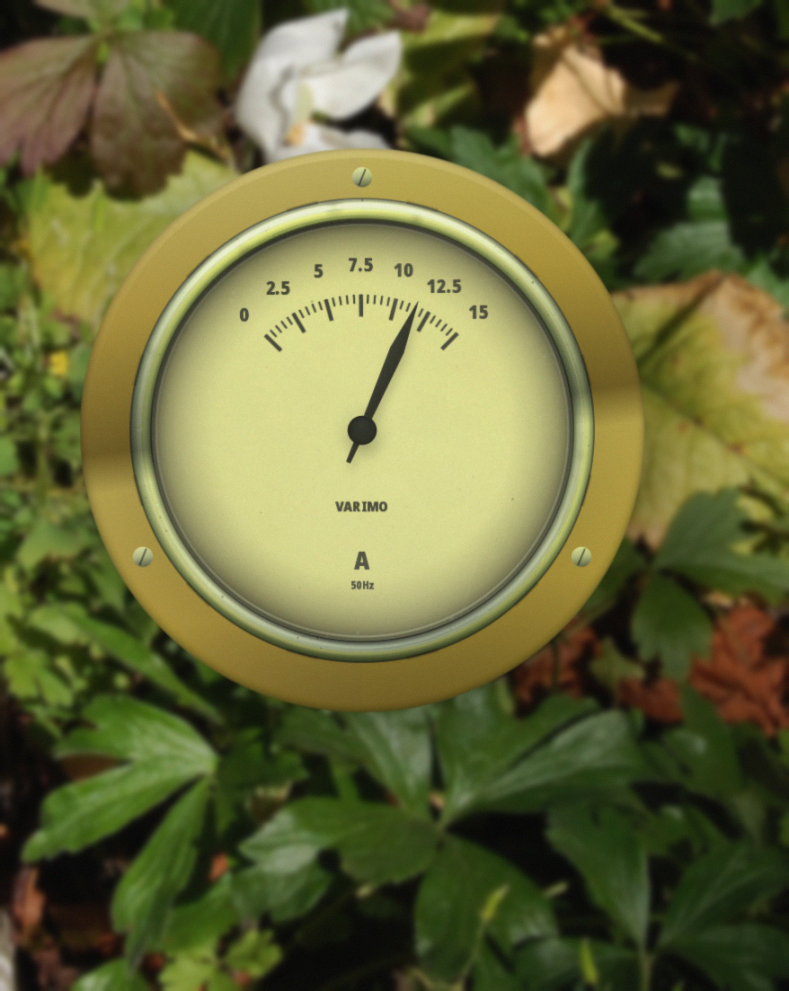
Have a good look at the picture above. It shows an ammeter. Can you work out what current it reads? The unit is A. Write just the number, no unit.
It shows 11.5
